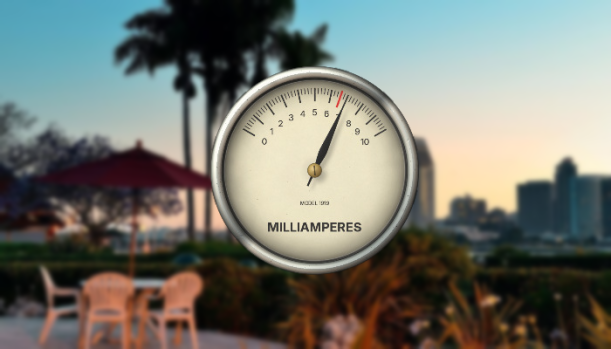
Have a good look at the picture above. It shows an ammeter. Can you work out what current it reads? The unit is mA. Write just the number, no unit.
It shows 7
